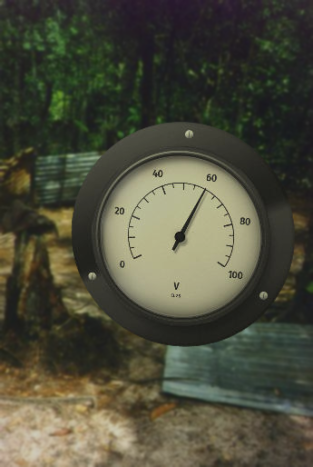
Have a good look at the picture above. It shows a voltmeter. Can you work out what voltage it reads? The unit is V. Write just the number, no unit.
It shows 60
